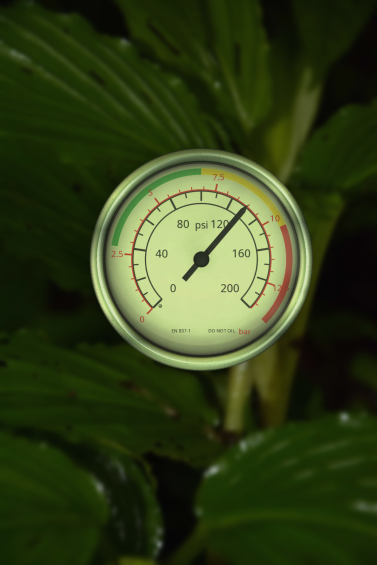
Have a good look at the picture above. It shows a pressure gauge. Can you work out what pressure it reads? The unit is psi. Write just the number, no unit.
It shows 130
